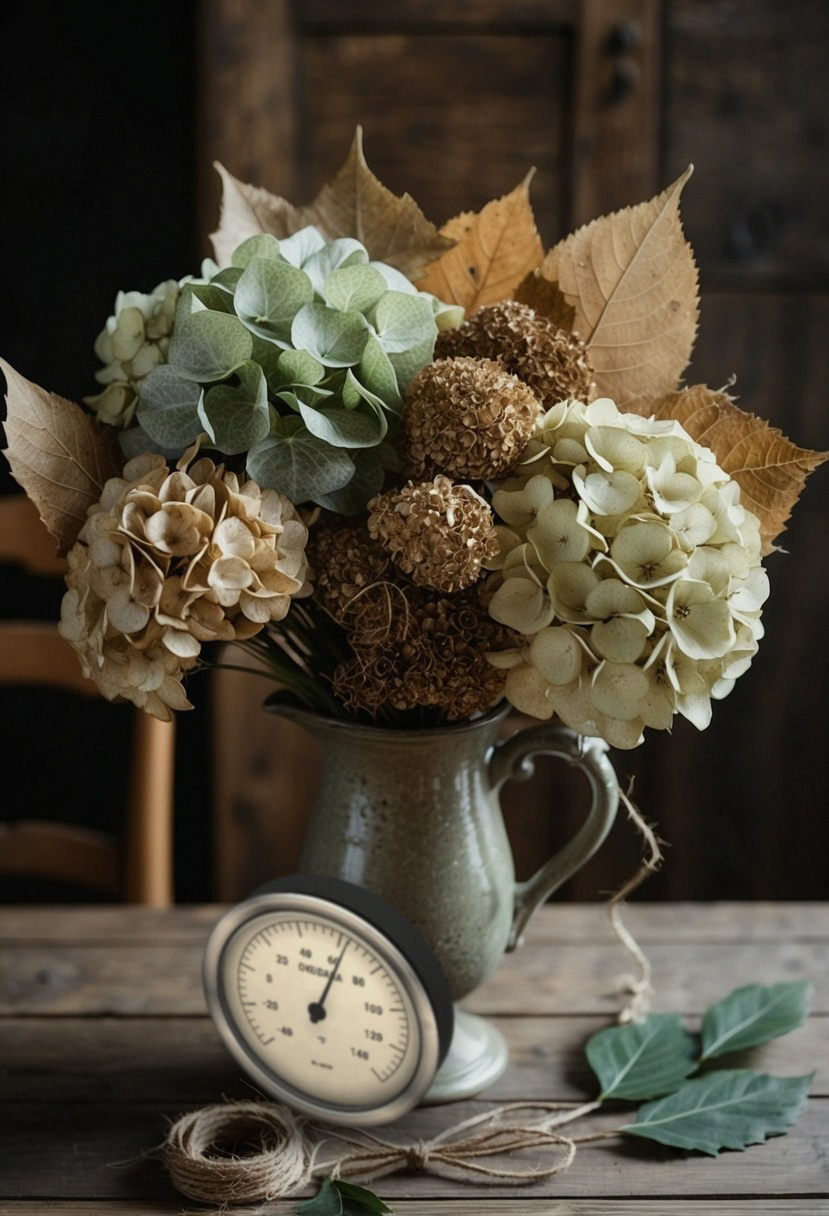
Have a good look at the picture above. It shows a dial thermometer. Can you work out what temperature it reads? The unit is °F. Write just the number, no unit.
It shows 64
